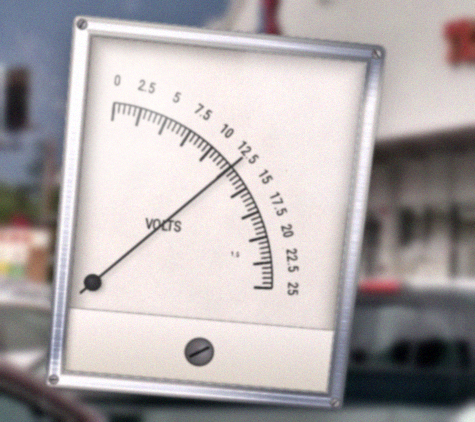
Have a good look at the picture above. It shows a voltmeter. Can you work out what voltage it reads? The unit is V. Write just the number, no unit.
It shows 12.5
